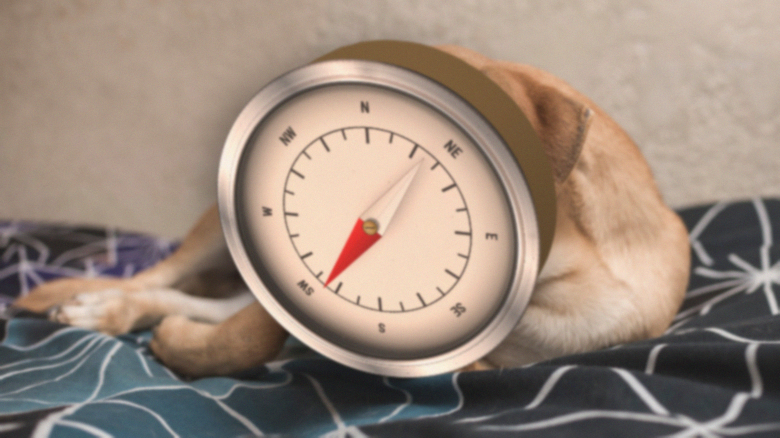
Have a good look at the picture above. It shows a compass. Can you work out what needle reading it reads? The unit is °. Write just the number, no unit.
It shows 217.5
